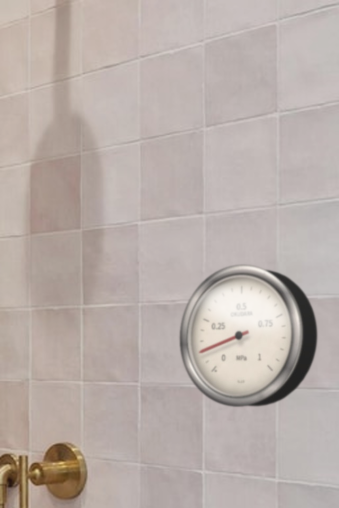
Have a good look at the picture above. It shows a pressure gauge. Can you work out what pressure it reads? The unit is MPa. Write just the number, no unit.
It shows 0.1
